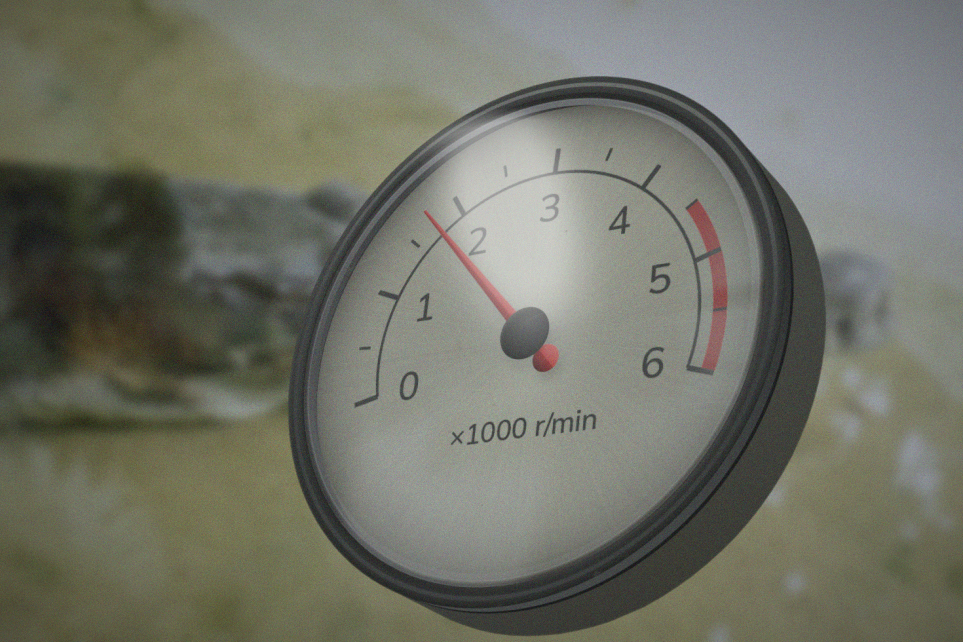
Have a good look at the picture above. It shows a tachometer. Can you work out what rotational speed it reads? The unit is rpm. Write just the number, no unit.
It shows 1750
